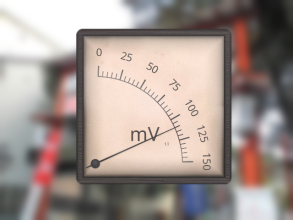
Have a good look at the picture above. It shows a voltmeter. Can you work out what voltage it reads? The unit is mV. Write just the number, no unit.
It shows 110
